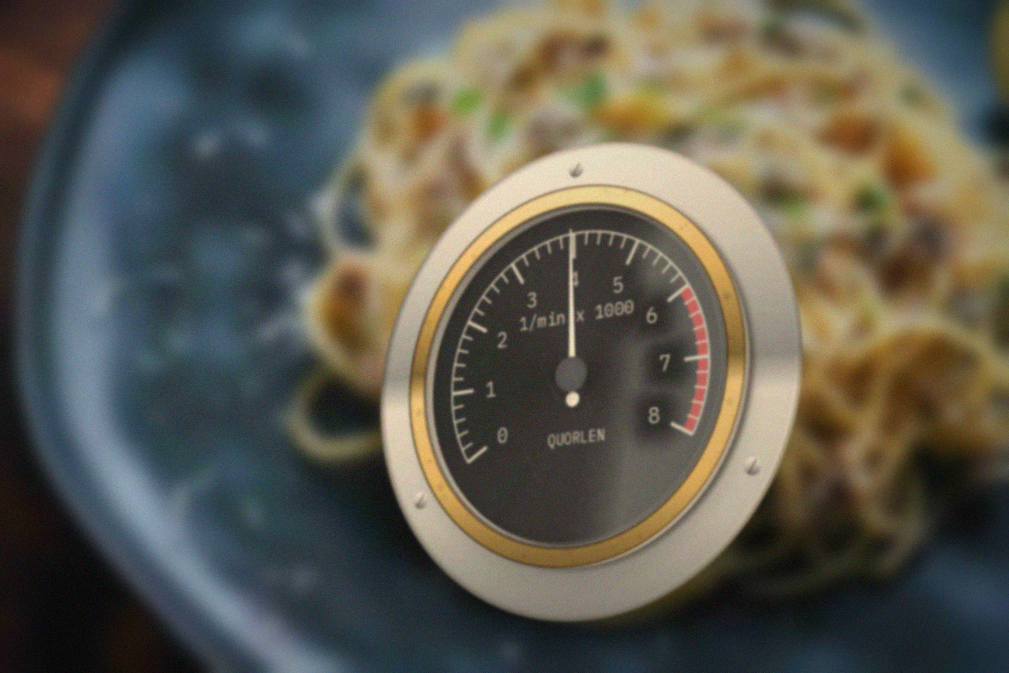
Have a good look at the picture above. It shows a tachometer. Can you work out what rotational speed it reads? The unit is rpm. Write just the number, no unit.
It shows 4000
